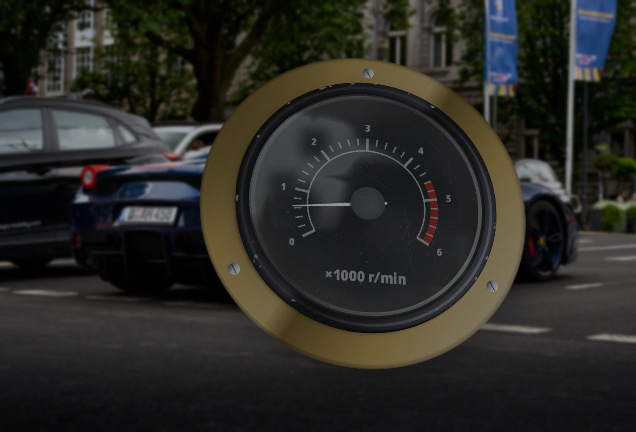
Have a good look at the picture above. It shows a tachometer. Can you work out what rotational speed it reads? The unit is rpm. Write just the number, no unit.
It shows 600
